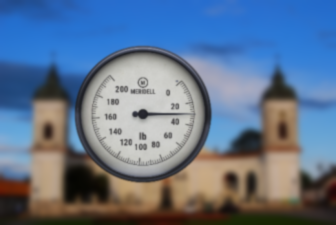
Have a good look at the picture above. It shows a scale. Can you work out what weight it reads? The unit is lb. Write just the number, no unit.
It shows 30
